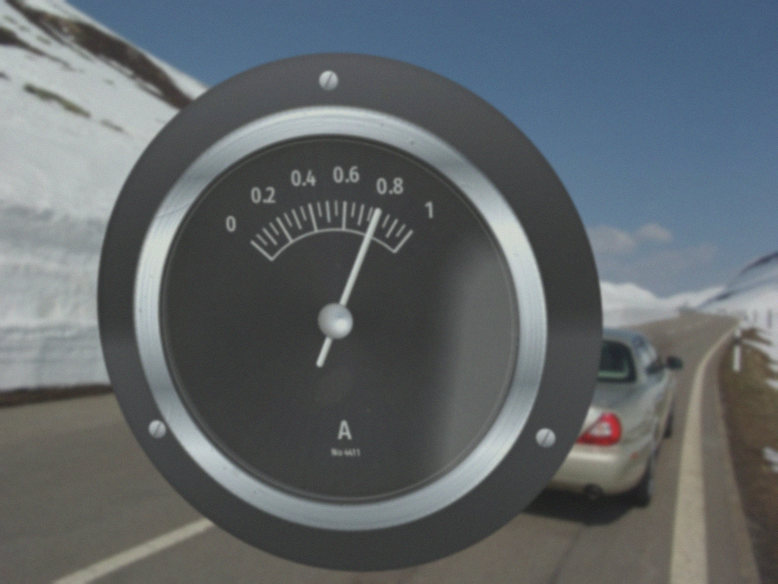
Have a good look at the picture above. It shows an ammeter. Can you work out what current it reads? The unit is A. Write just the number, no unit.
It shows 0.8
